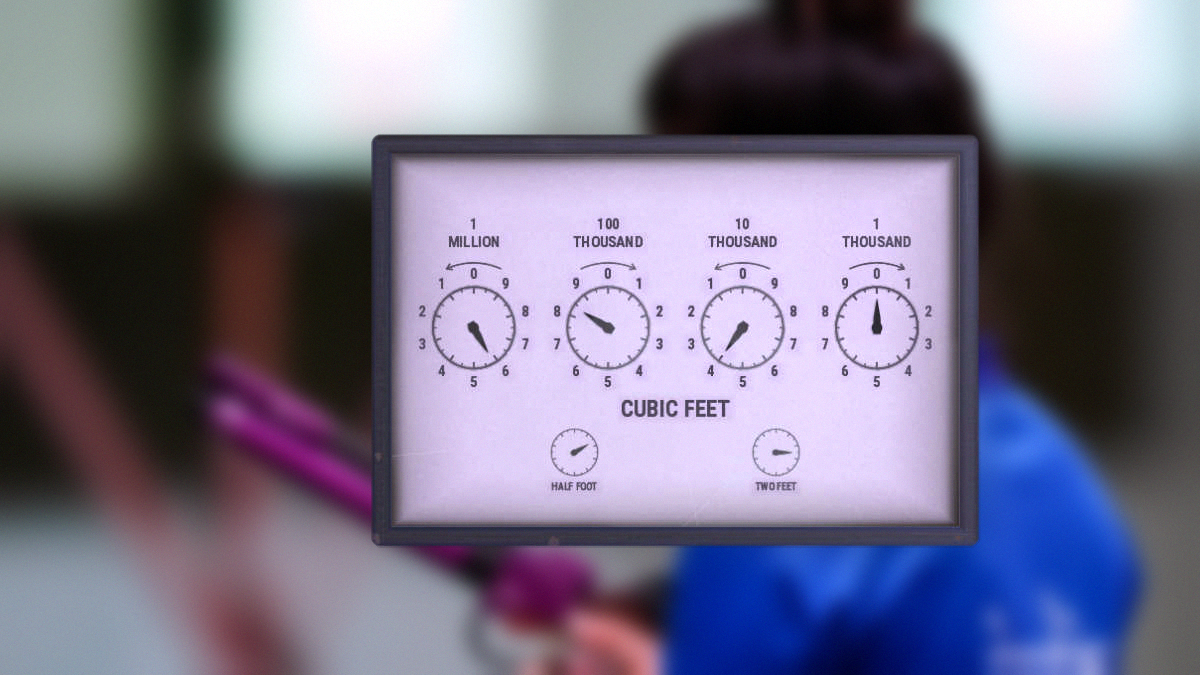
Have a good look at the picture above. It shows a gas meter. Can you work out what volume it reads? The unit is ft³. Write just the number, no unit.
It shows 584000
